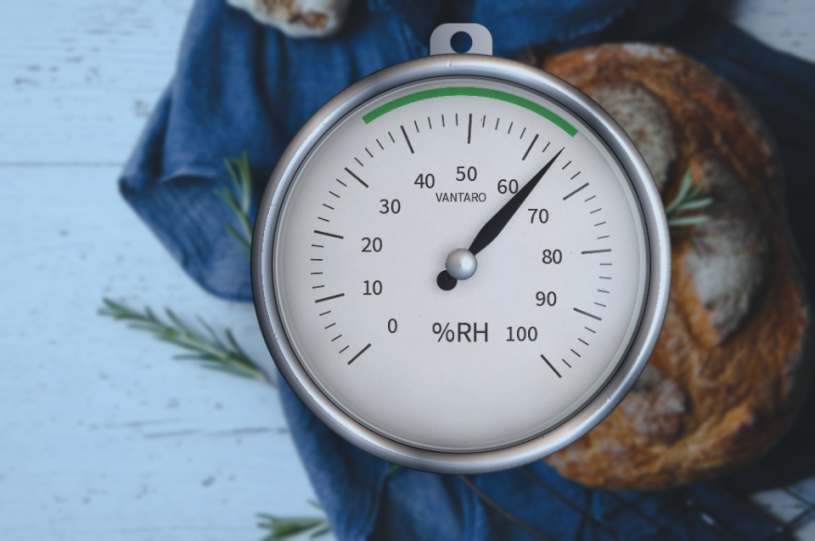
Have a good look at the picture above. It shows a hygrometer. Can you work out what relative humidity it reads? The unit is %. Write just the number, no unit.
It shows 64
